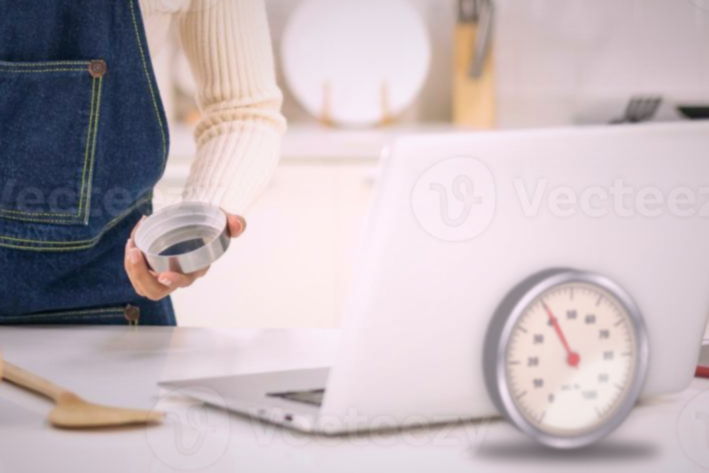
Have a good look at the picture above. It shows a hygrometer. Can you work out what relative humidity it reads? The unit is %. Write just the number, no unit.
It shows 40
